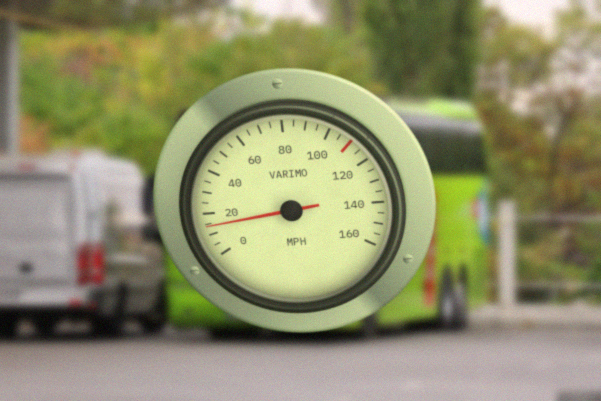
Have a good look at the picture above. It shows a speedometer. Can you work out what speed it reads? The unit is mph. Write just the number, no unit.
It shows 15
